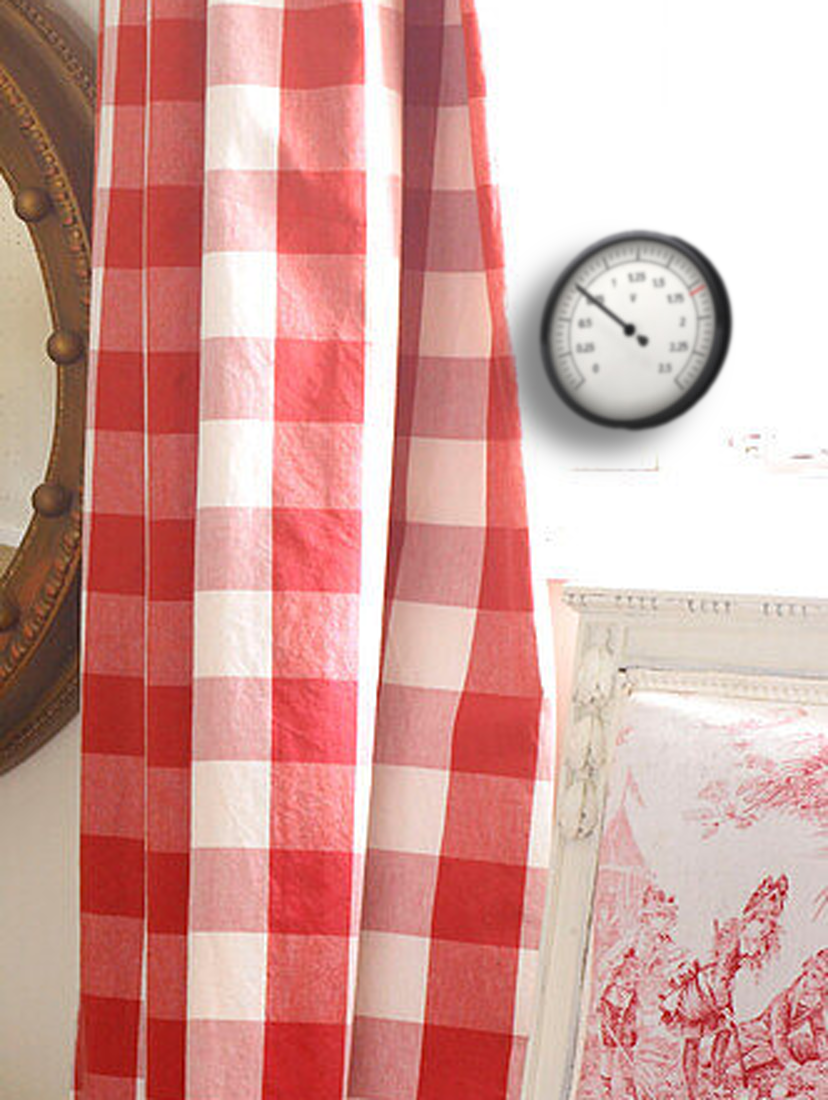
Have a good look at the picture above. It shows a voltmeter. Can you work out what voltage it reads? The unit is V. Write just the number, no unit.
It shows 0.75
